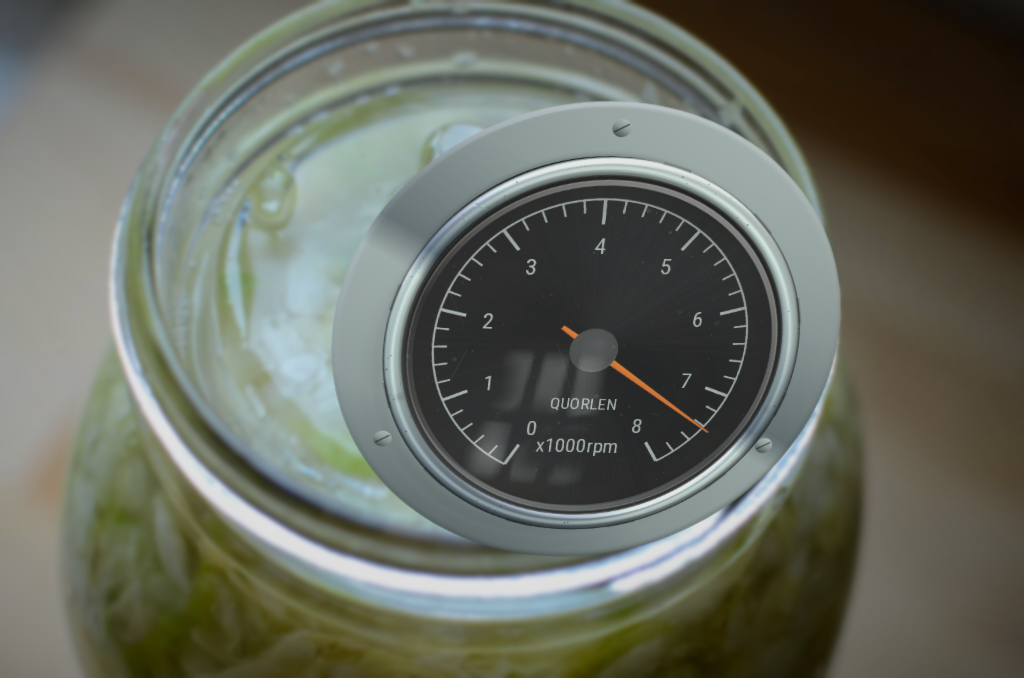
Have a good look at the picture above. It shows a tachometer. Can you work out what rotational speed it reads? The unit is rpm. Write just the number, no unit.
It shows 7400
